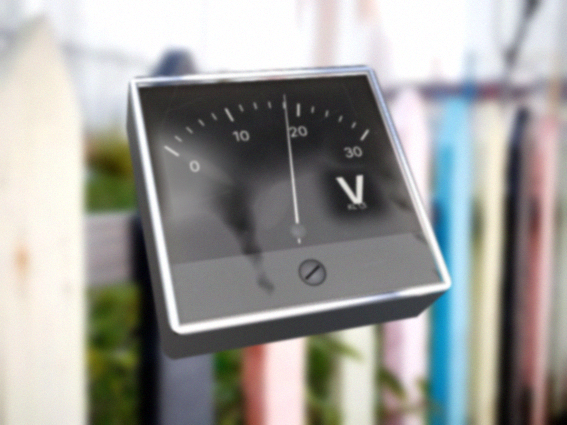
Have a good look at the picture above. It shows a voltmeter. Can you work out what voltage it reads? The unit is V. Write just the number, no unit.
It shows 18
